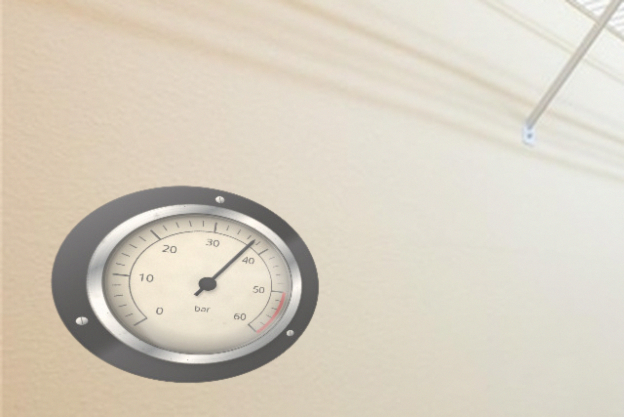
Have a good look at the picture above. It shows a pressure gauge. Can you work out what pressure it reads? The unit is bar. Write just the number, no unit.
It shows 37
